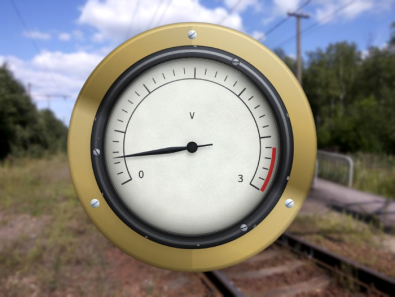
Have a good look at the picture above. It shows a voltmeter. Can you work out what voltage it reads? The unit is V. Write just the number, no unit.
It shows 0.25
